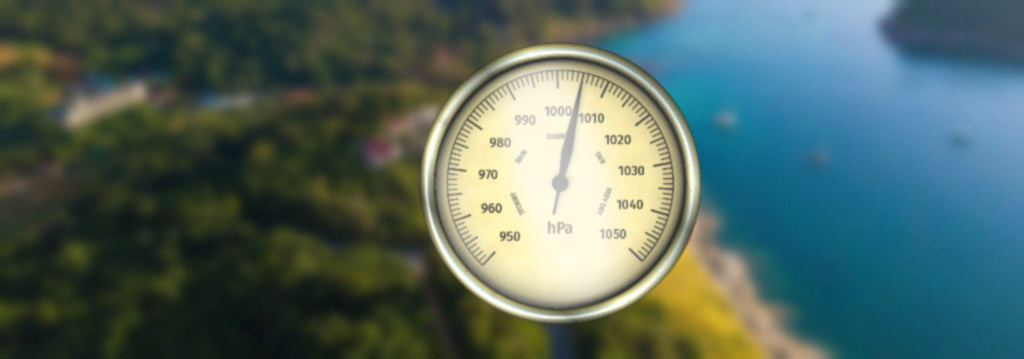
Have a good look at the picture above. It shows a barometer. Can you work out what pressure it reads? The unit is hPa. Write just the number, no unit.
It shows 1005
